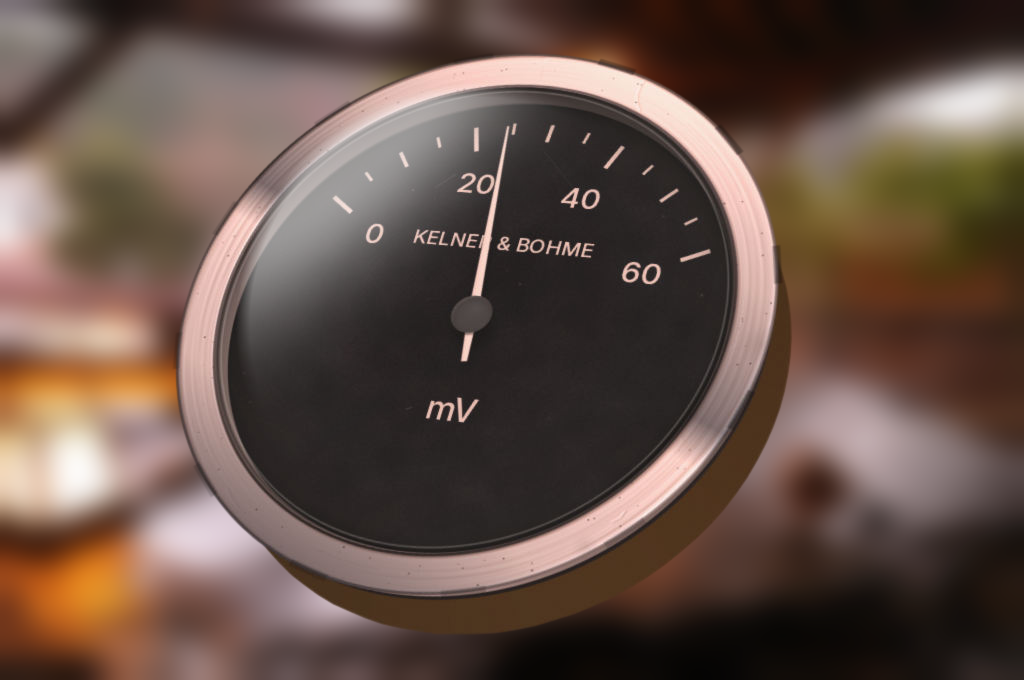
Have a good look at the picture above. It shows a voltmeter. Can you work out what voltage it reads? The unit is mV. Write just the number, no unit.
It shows 25
